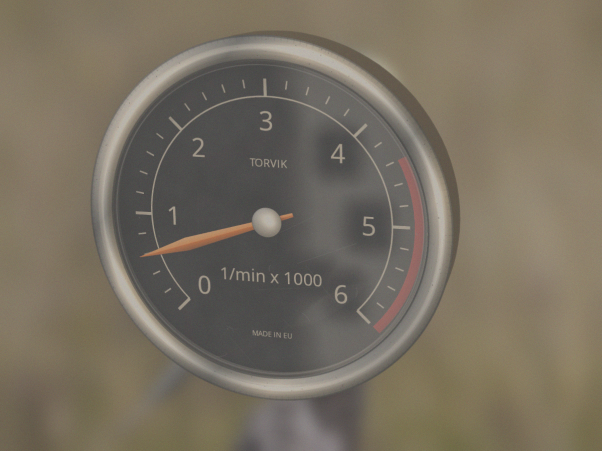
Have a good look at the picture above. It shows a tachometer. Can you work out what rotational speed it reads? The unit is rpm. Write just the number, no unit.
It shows 600
